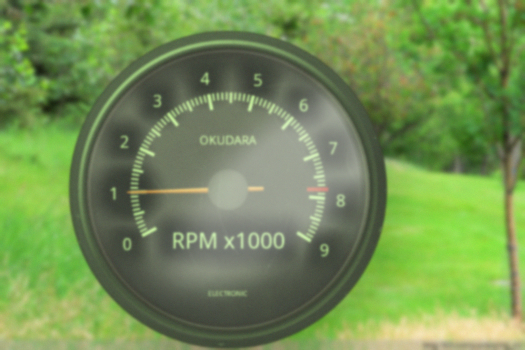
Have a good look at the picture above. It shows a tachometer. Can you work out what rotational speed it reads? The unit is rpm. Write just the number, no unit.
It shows 1000
